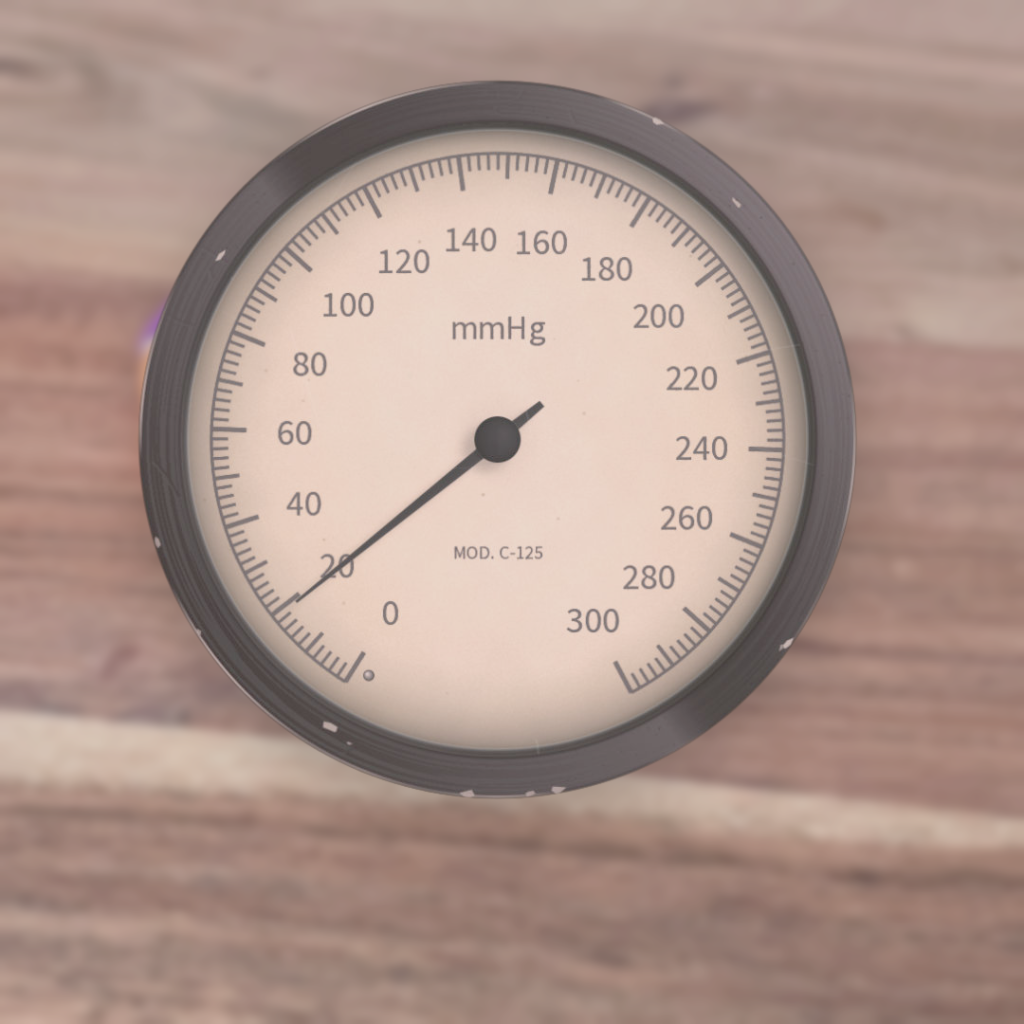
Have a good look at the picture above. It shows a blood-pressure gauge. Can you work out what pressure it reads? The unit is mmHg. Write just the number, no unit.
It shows 19
